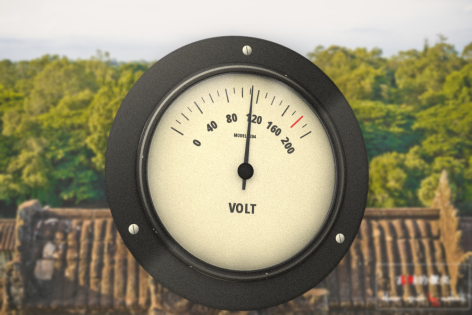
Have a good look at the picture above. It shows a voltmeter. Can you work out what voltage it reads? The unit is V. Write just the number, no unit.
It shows 110
